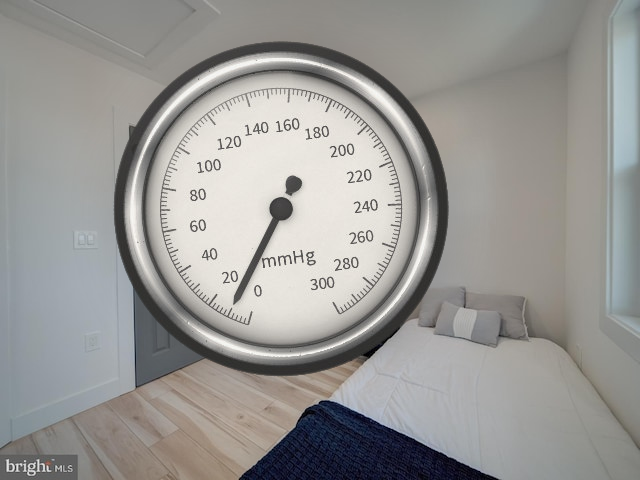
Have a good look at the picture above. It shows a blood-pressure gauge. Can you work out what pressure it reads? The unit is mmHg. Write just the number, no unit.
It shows 10
